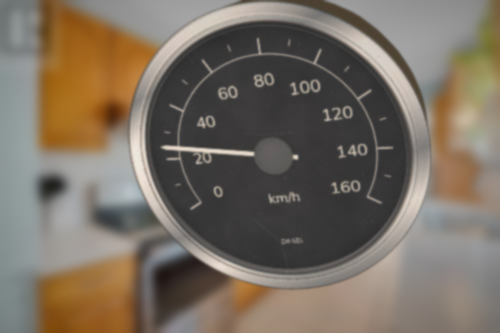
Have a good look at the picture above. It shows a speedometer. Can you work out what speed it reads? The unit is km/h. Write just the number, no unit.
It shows 25
